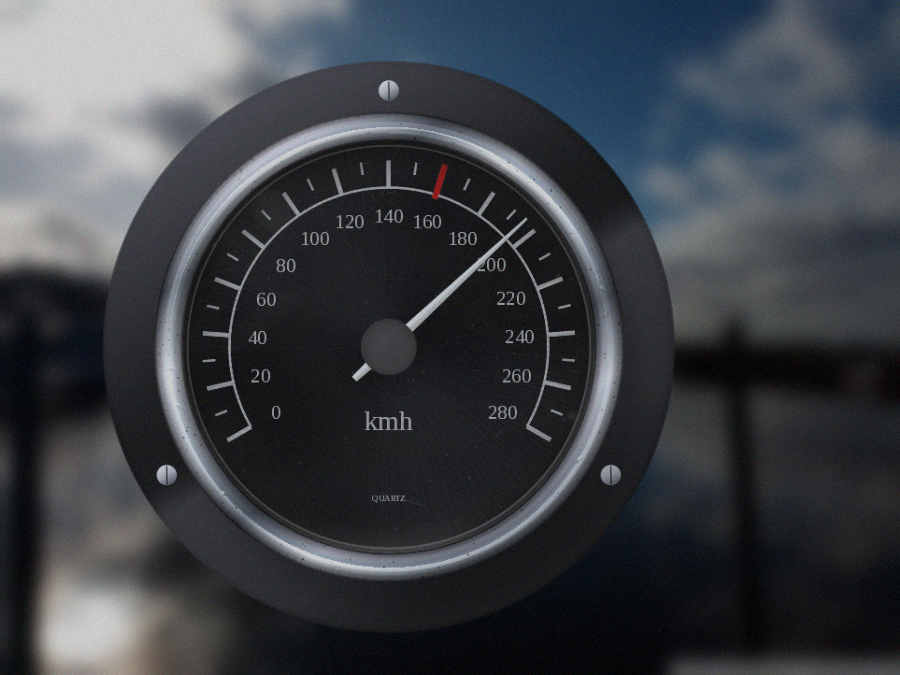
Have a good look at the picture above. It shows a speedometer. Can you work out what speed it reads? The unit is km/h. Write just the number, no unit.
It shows 195
